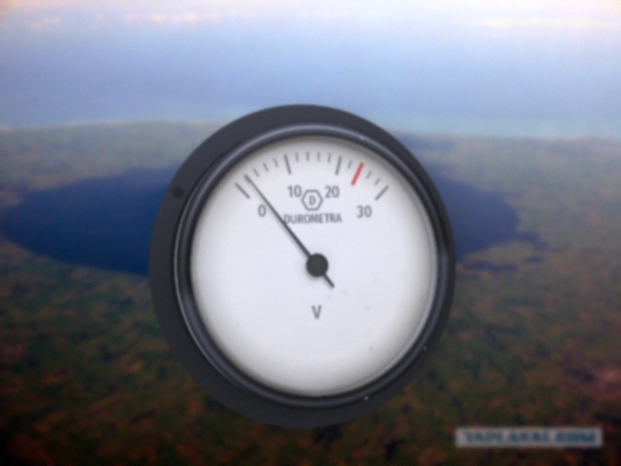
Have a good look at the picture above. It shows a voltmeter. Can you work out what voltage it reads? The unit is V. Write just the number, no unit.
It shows 2
